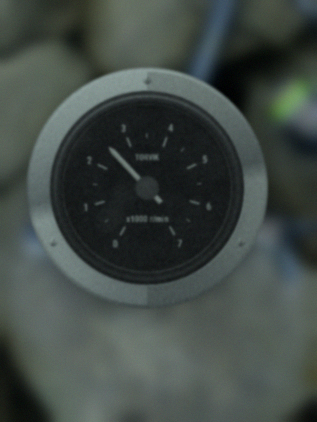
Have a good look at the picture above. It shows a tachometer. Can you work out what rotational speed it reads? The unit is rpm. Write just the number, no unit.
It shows 2500
